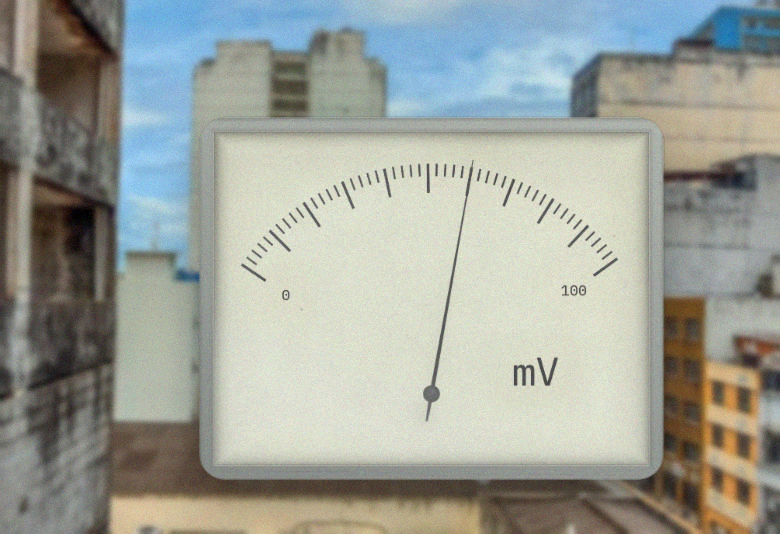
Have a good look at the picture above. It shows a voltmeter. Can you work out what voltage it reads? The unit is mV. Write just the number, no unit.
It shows 60
